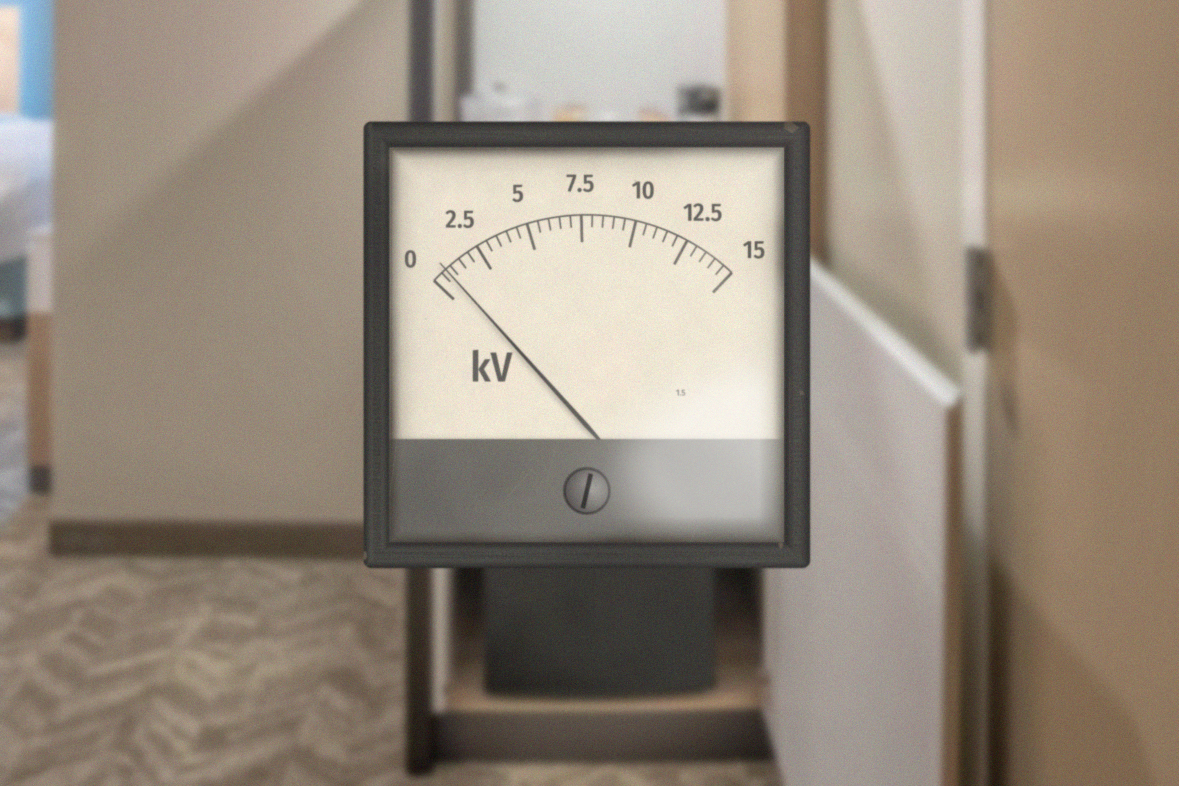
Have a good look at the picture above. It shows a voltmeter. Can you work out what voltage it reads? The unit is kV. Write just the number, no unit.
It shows 0.75
